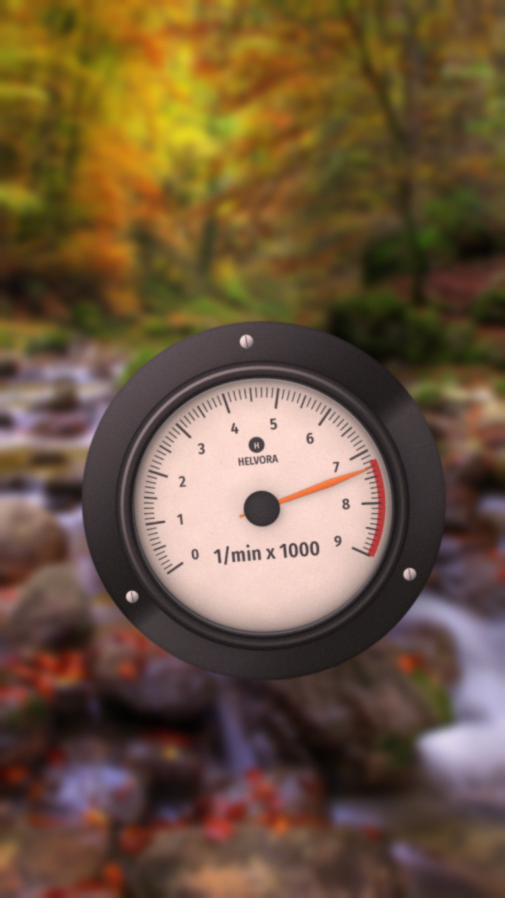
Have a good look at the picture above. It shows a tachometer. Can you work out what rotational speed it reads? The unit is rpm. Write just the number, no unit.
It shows 7300
